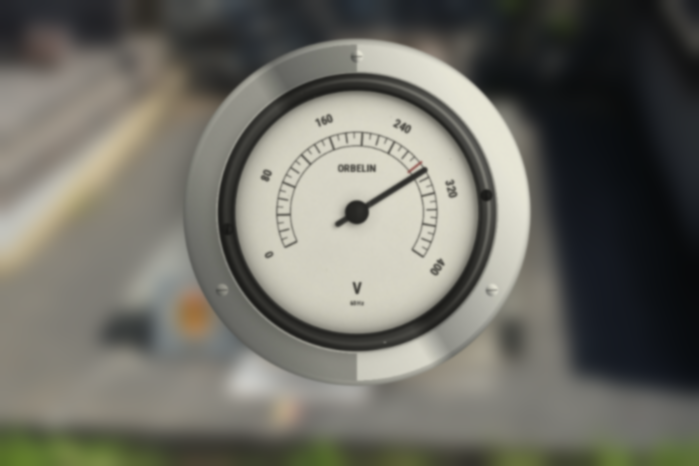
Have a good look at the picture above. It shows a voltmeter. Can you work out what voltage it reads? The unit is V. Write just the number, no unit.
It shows 290
